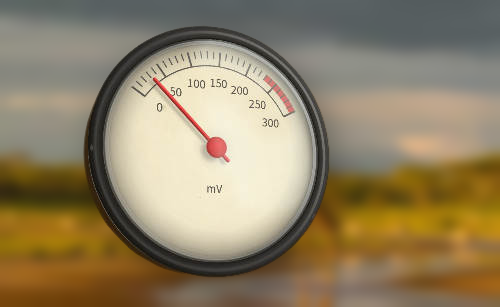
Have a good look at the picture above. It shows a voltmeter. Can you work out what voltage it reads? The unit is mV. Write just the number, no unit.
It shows 30
